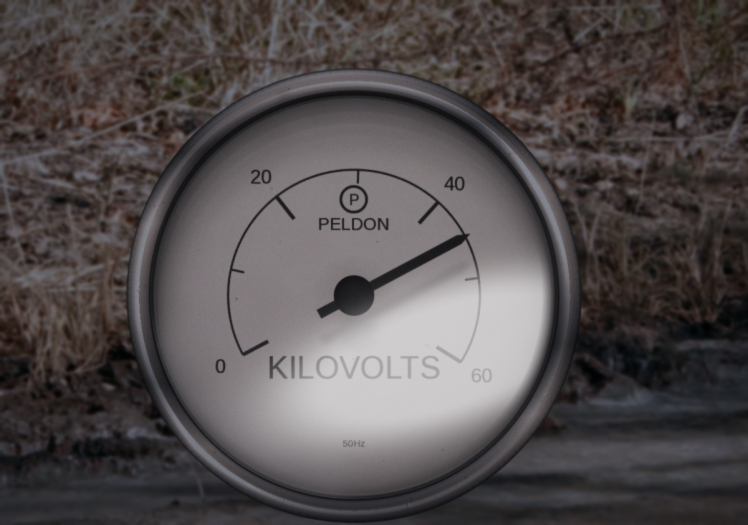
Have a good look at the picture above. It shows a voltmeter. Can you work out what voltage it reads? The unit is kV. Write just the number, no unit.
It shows 45
